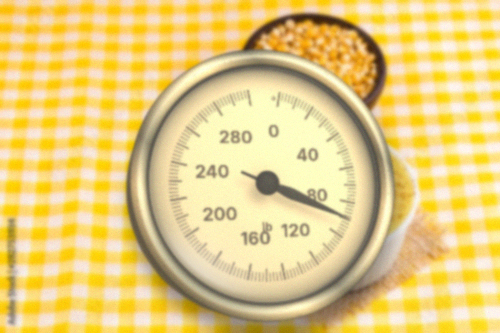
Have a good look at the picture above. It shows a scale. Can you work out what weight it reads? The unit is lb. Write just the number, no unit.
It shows 90
